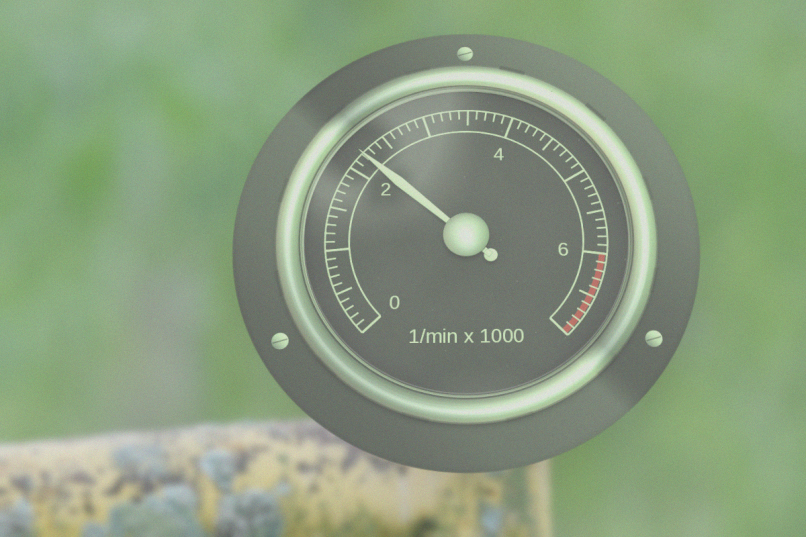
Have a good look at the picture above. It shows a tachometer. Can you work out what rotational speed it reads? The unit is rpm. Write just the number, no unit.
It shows 2200
